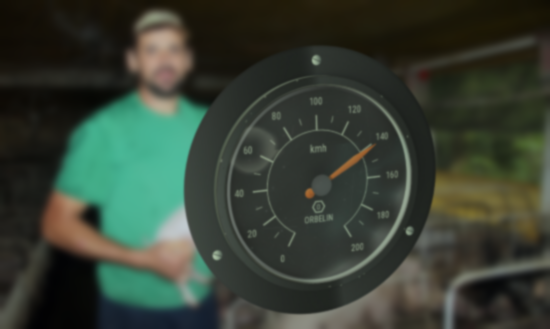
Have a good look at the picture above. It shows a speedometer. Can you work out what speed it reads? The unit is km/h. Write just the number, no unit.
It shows 140
